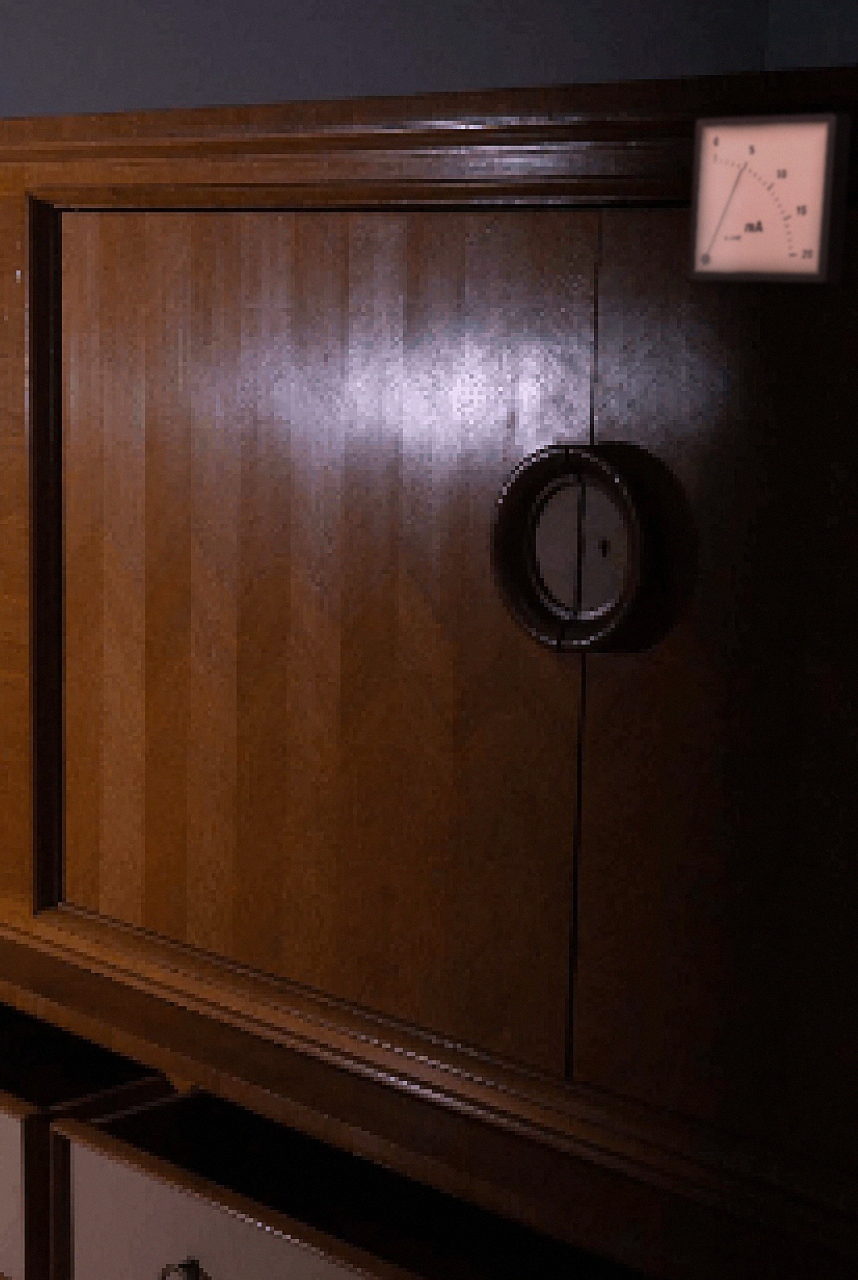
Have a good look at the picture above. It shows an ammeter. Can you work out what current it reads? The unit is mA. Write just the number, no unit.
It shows 5
